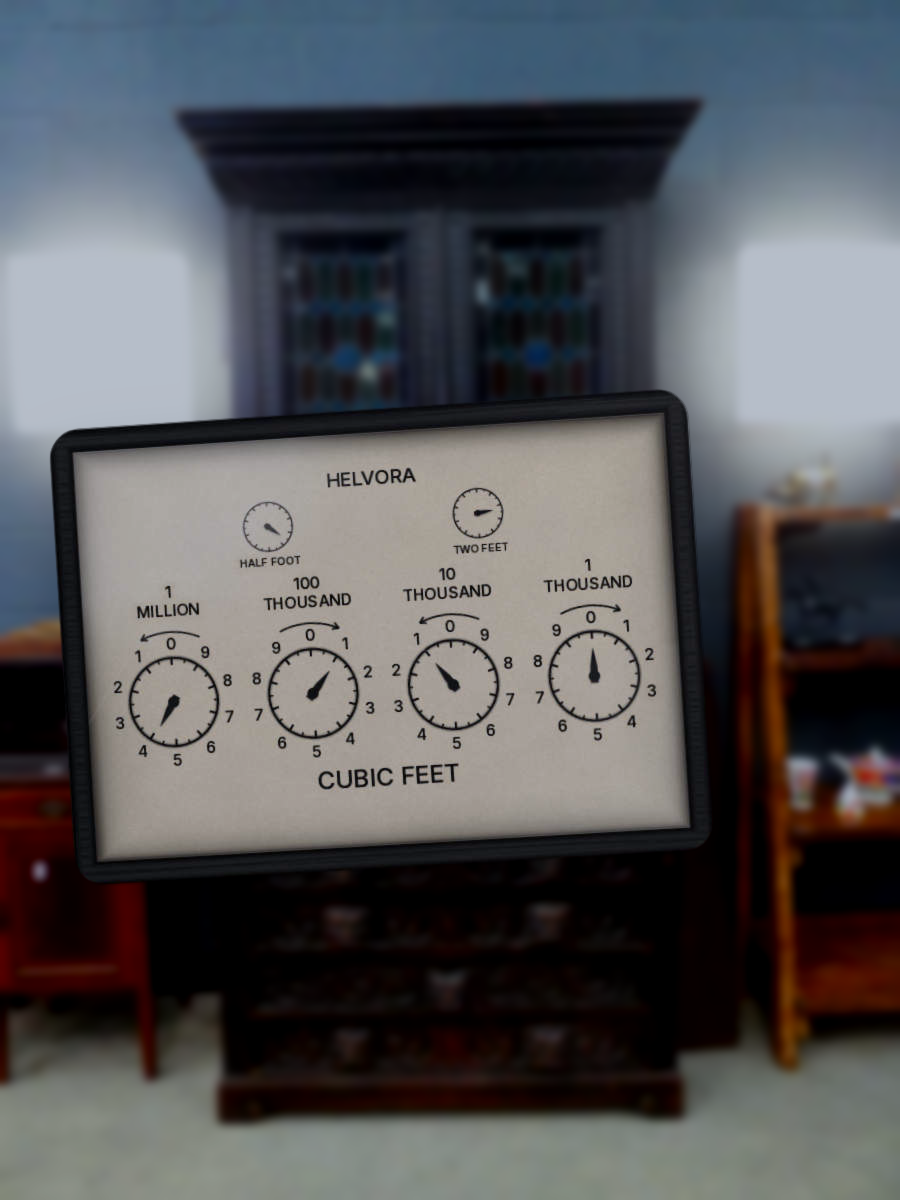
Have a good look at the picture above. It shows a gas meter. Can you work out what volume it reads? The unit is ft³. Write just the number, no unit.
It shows 411000
